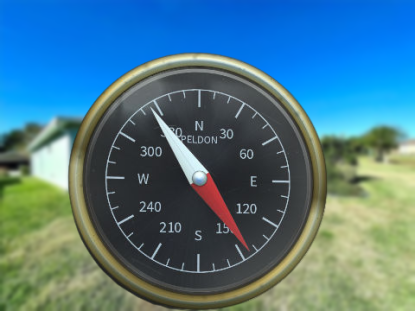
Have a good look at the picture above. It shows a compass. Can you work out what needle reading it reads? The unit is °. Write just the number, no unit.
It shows 145
